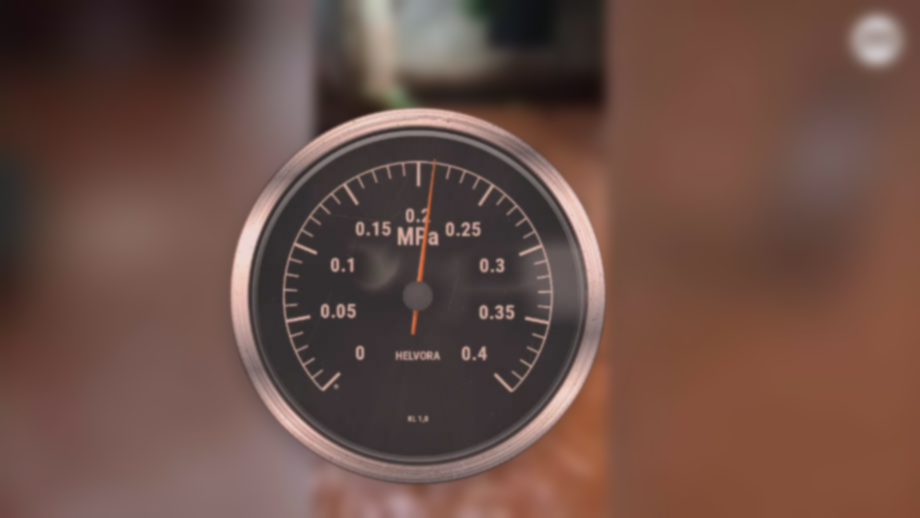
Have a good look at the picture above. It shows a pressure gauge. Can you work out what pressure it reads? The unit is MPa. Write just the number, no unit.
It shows 0.21
